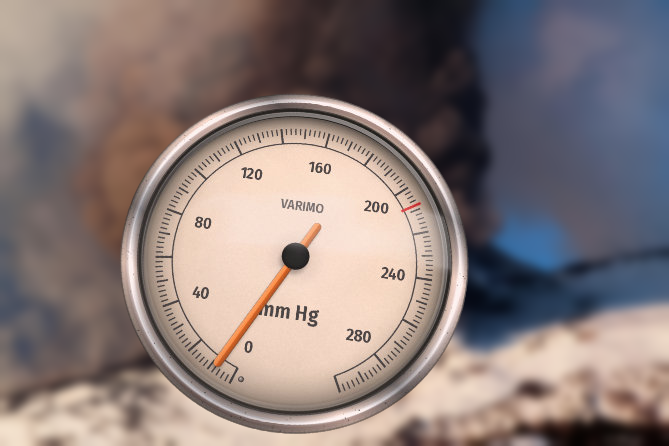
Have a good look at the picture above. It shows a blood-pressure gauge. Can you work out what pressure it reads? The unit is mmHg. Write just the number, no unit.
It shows 8
